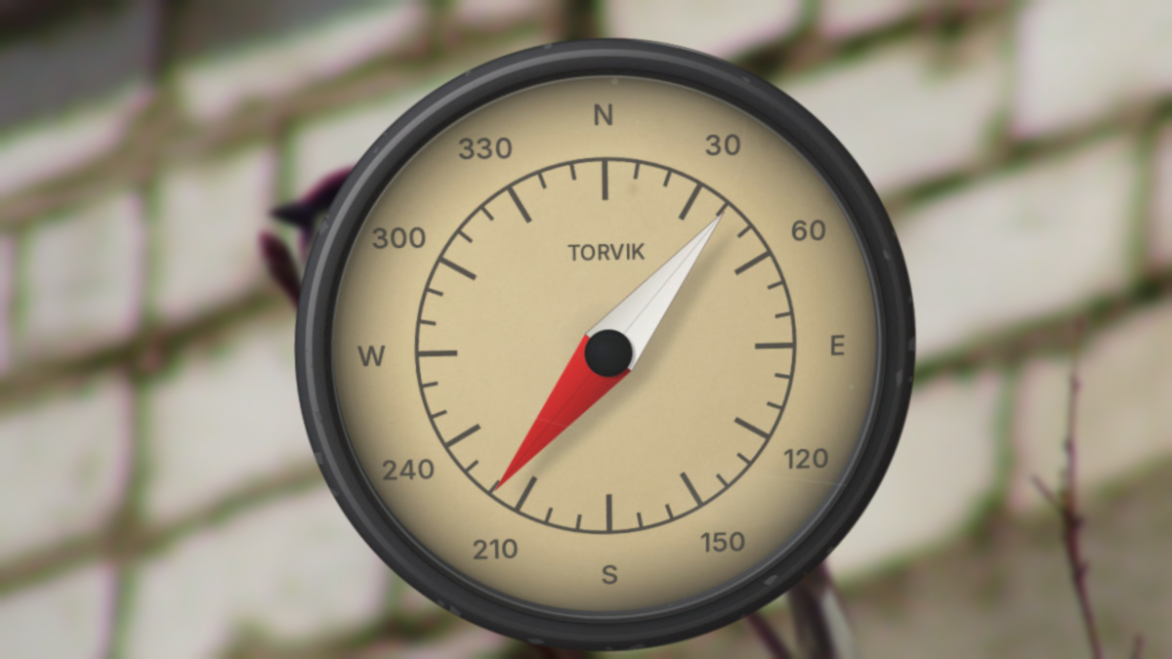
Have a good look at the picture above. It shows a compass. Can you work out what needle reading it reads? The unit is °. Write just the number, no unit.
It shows 220
